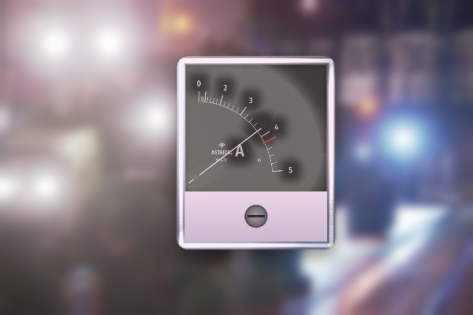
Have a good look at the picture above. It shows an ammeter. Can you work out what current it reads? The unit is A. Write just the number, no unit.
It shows 3.8
